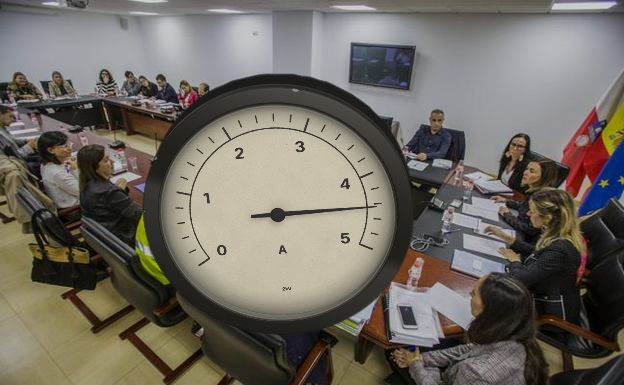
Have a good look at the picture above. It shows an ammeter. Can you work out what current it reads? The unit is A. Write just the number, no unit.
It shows 4.4
